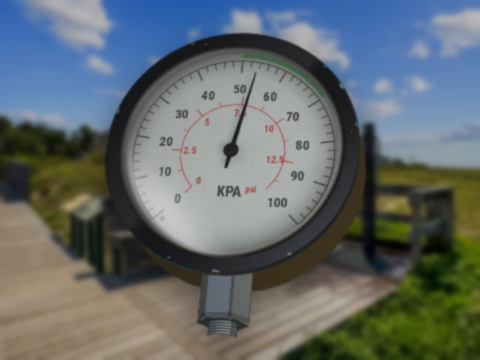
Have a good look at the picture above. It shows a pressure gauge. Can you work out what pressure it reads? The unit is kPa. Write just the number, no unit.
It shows 54
